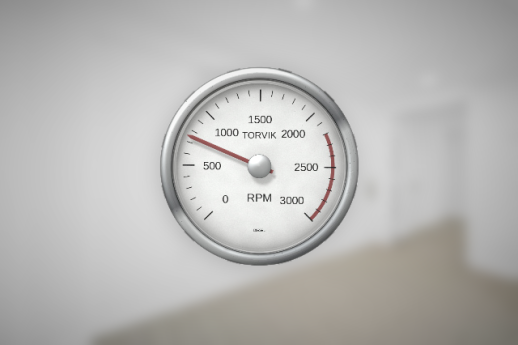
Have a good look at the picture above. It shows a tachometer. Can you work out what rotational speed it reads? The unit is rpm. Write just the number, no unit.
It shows 750
